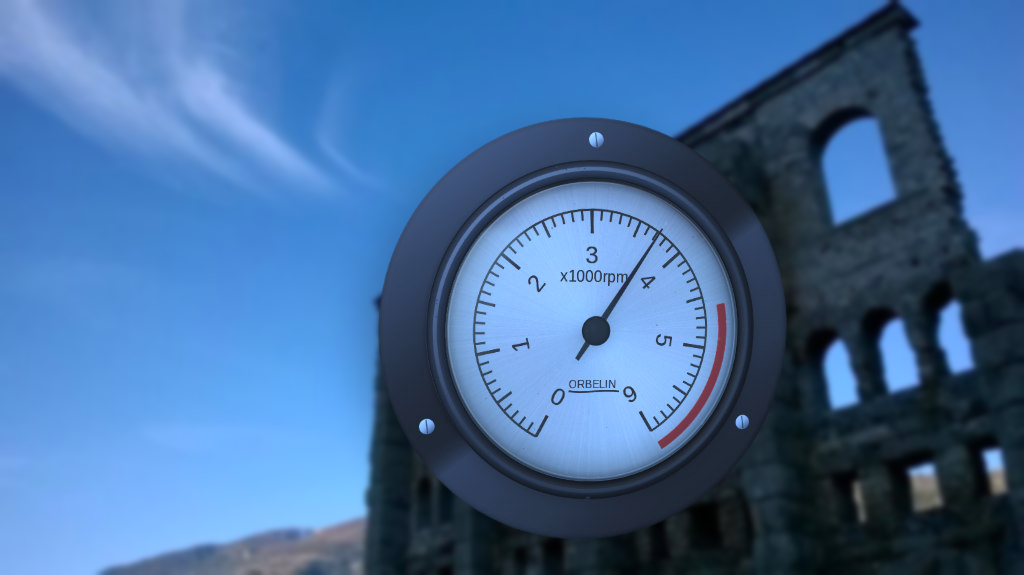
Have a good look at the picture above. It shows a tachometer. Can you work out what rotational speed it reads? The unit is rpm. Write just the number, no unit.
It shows 3700
